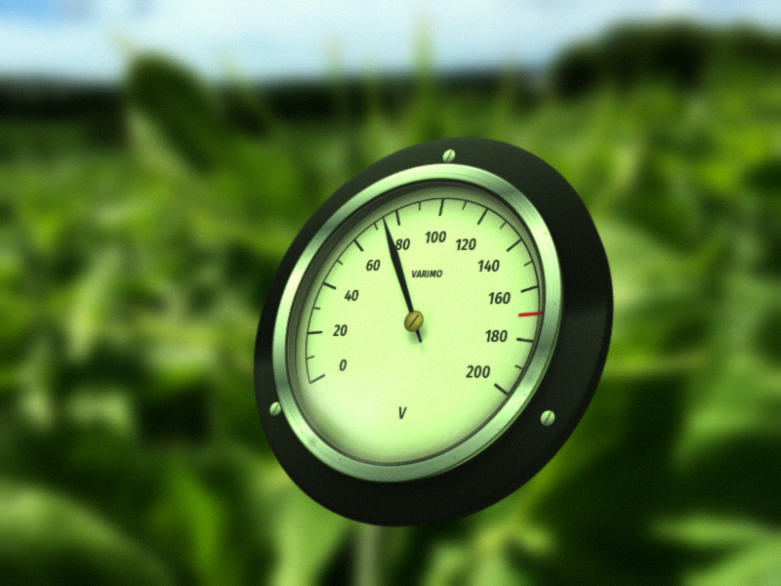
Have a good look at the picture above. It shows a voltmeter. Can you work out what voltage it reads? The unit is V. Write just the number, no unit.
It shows 75
